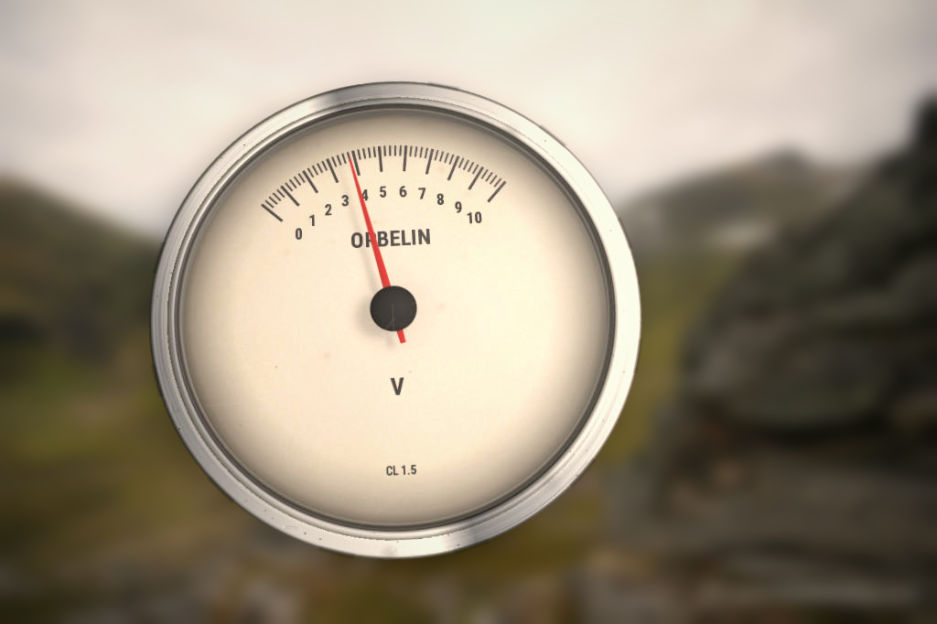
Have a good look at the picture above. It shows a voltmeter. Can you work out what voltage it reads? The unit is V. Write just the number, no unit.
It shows 3.8
